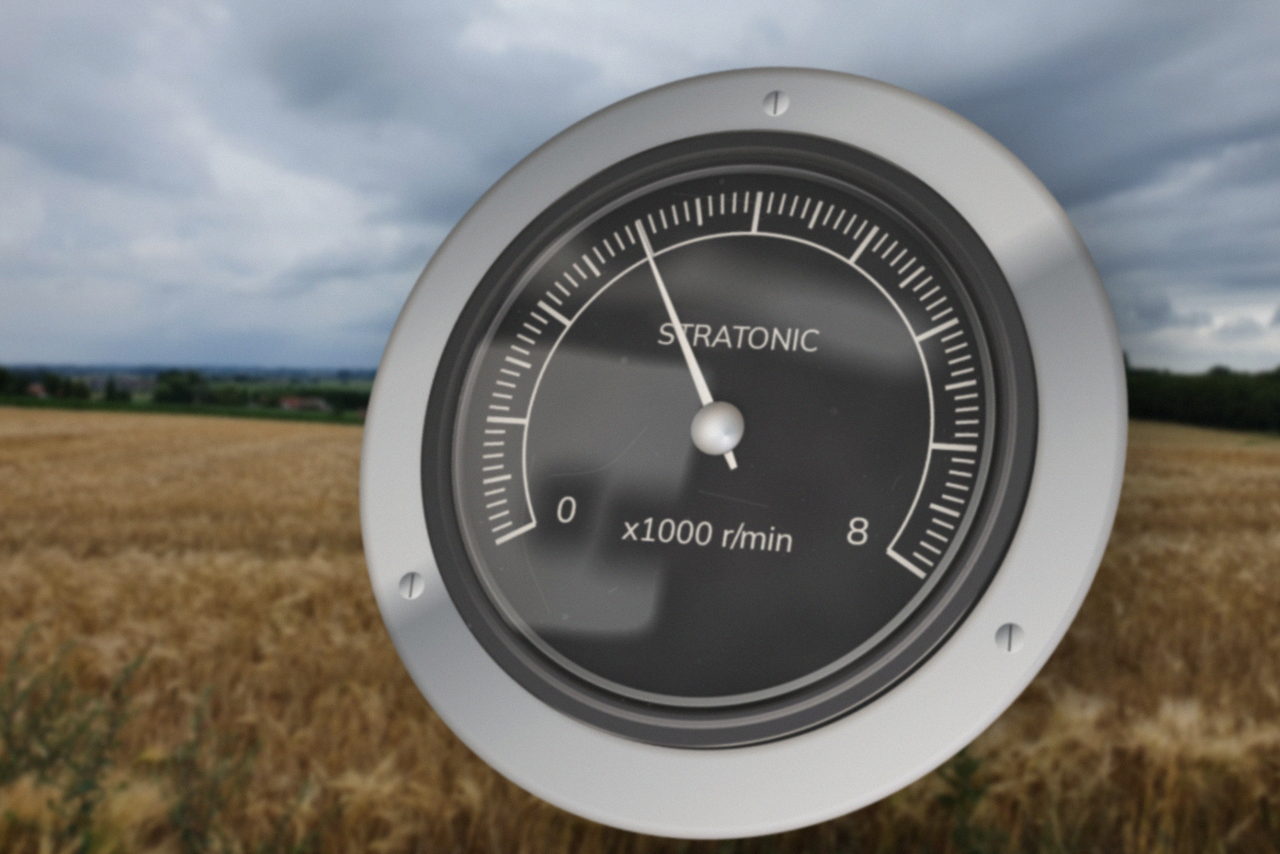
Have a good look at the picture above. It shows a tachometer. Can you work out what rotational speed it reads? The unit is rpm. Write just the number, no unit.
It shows 3000
